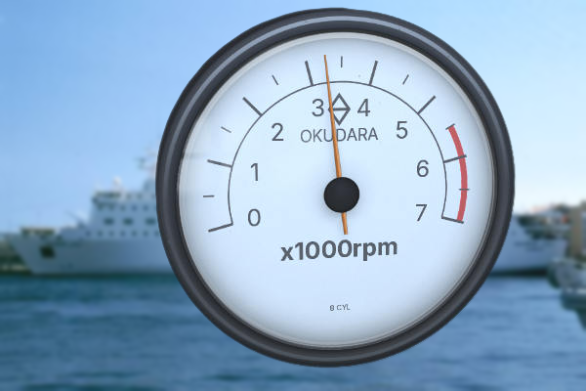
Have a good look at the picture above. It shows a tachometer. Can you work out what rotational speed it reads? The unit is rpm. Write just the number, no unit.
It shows 3250
